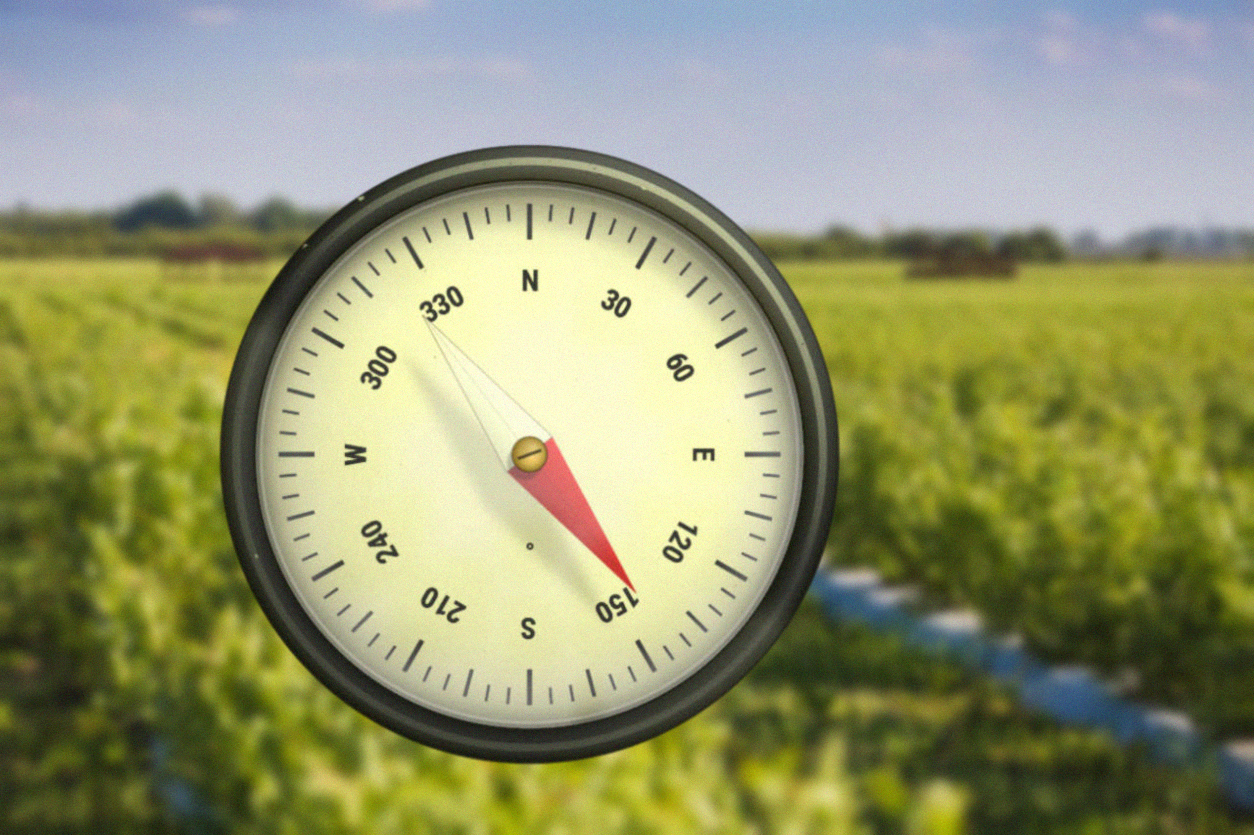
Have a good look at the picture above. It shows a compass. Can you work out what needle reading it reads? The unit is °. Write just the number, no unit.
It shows 142.5
